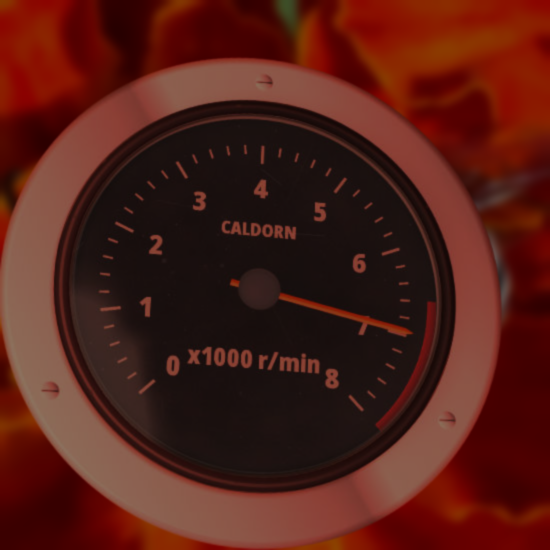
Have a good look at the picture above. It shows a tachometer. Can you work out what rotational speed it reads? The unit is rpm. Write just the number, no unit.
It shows 7000
